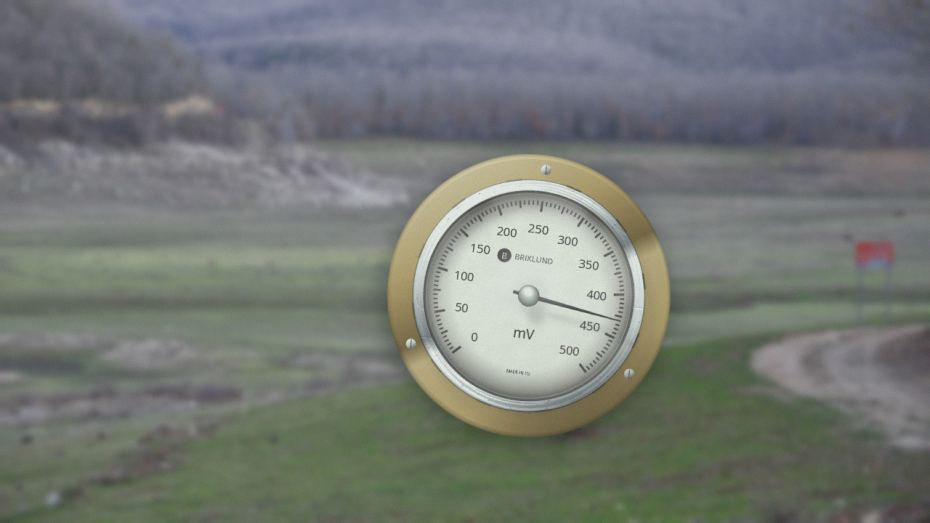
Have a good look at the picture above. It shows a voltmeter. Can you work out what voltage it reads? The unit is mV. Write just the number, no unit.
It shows 430
